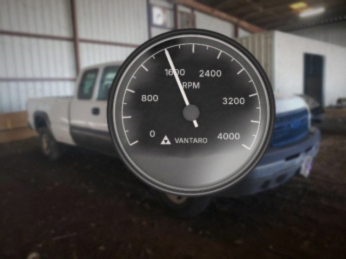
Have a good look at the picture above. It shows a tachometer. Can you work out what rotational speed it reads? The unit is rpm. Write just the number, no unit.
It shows 1600
